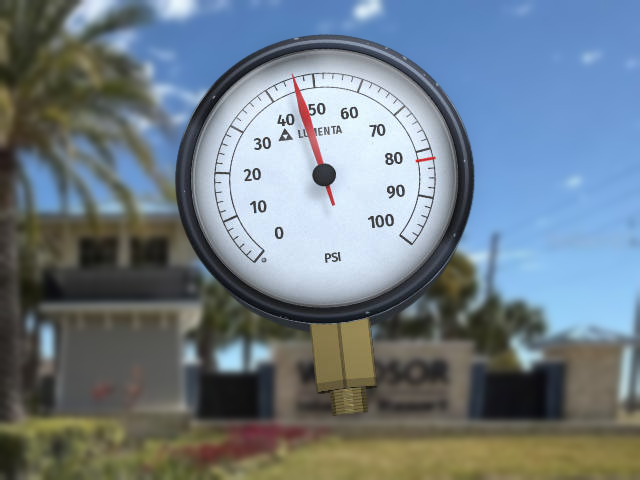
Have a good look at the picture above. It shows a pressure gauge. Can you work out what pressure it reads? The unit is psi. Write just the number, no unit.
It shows 46
